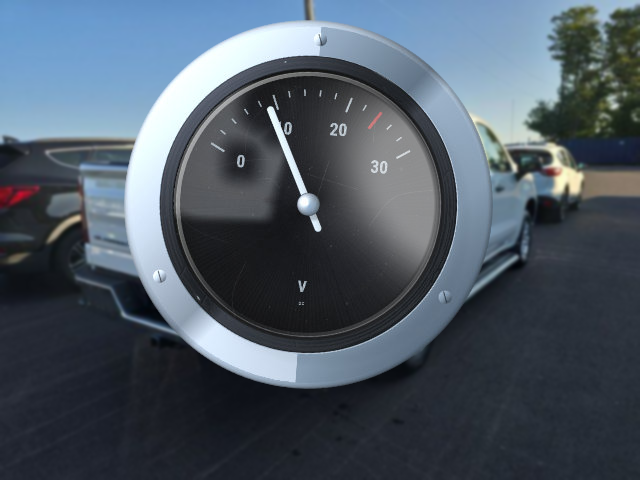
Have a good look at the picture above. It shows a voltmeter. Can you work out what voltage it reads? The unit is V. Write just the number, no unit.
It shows 9
